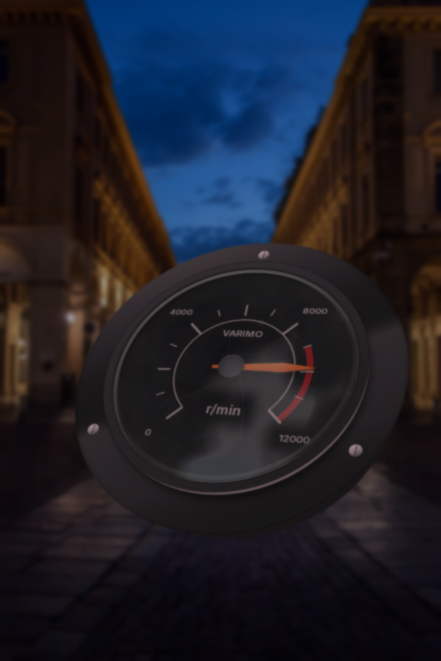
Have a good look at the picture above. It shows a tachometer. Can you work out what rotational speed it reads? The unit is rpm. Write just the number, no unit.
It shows 10000
